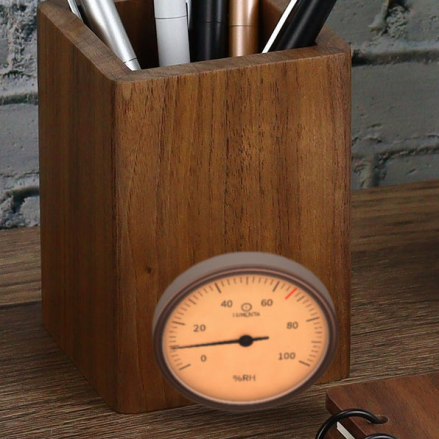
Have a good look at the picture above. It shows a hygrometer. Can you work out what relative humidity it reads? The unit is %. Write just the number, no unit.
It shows 10
